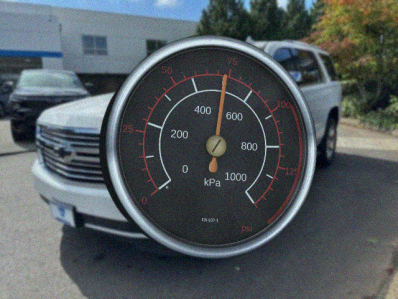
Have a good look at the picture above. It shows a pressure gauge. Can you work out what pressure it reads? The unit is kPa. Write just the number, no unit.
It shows 500
